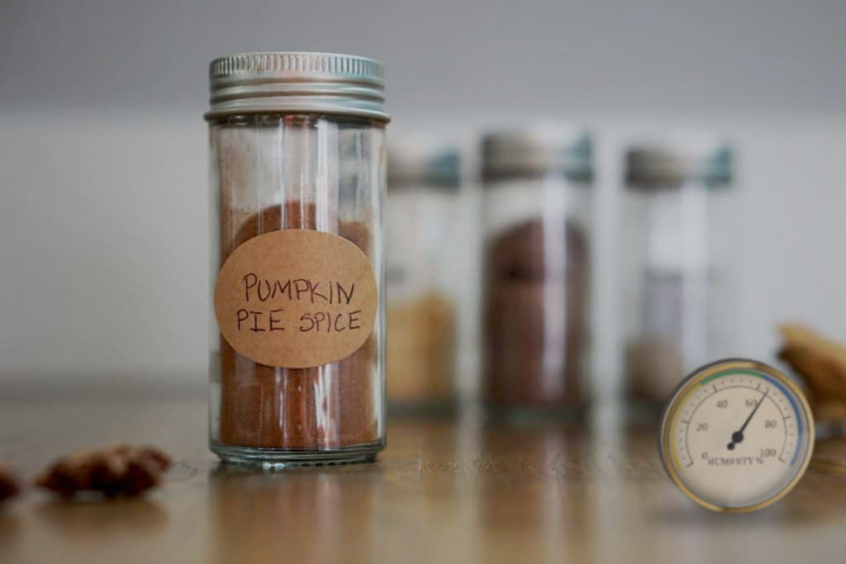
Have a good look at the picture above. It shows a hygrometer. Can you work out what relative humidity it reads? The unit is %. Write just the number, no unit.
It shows 64
